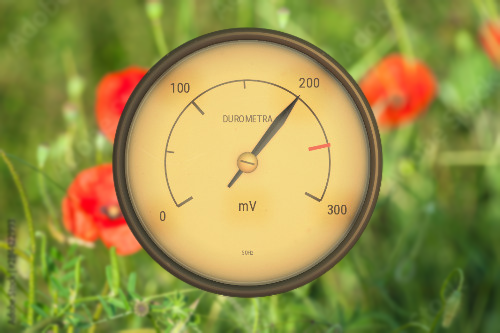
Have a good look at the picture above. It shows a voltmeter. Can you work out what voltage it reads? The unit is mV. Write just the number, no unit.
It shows 200
